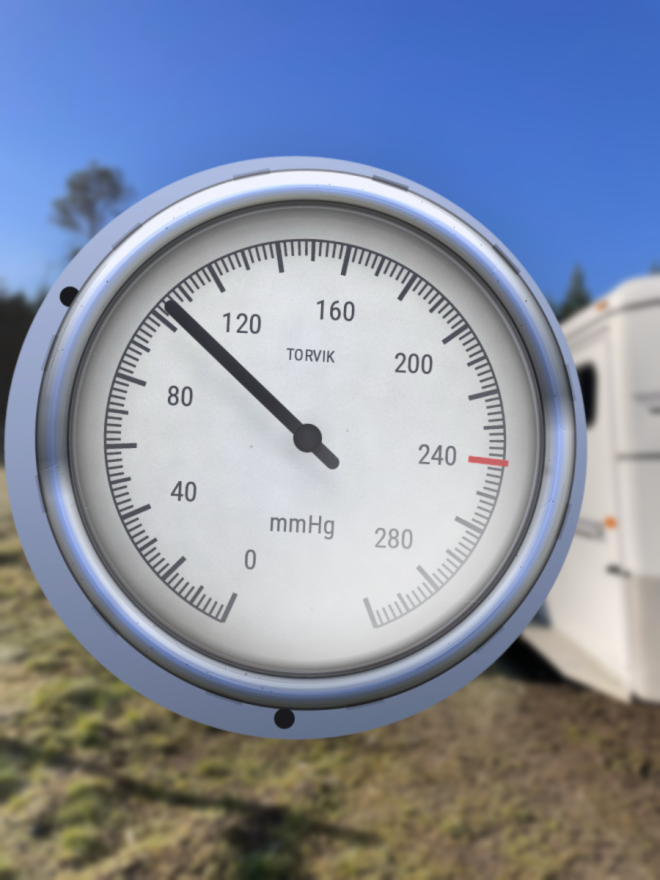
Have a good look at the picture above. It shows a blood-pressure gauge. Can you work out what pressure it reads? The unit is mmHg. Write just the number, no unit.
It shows 104
